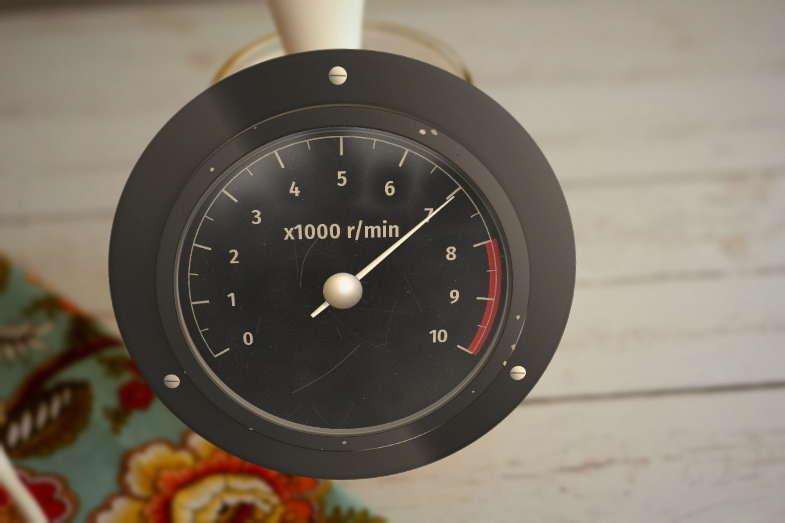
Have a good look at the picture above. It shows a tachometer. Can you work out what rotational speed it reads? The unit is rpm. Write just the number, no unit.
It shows 7000
